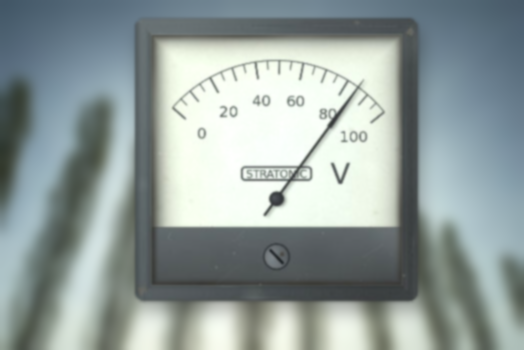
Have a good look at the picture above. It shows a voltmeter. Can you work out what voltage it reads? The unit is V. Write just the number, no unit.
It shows 85
